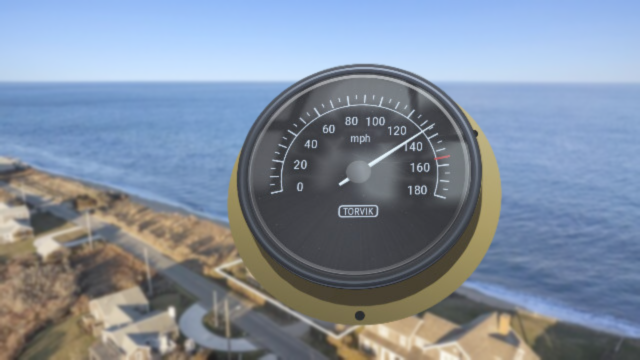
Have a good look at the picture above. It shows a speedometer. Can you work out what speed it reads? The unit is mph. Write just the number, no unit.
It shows 135
